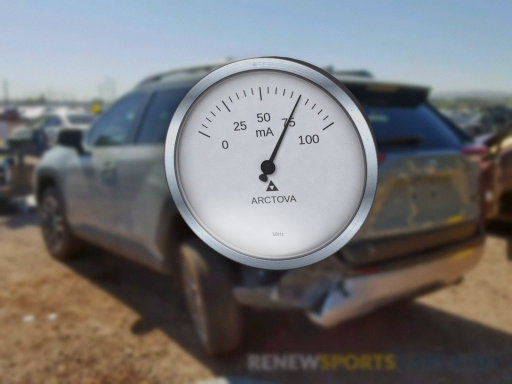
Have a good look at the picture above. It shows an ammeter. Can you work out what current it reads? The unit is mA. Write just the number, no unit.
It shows 75
